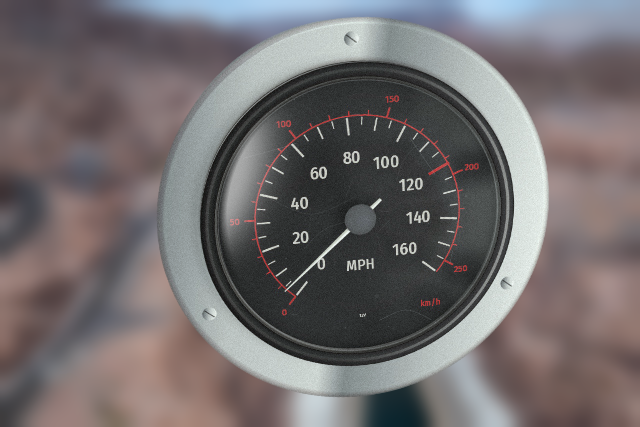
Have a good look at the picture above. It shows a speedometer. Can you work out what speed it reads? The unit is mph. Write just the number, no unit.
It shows 5
